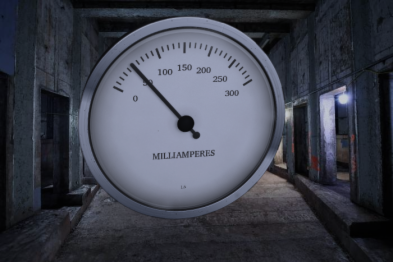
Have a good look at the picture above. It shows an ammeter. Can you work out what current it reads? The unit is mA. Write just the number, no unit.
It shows 50
